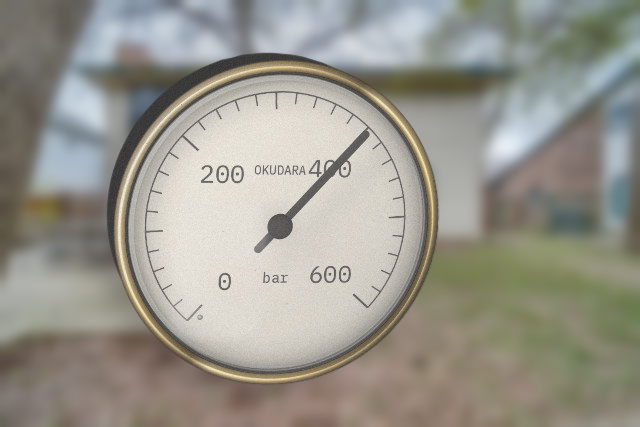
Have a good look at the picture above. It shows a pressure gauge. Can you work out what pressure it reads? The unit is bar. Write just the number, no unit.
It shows 400
